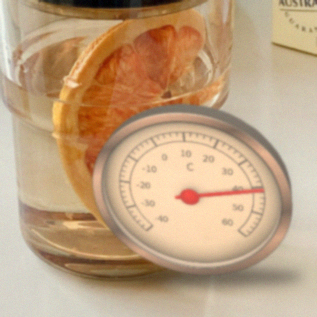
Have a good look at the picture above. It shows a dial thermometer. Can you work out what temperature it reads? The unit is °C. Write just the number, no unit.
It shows 40
